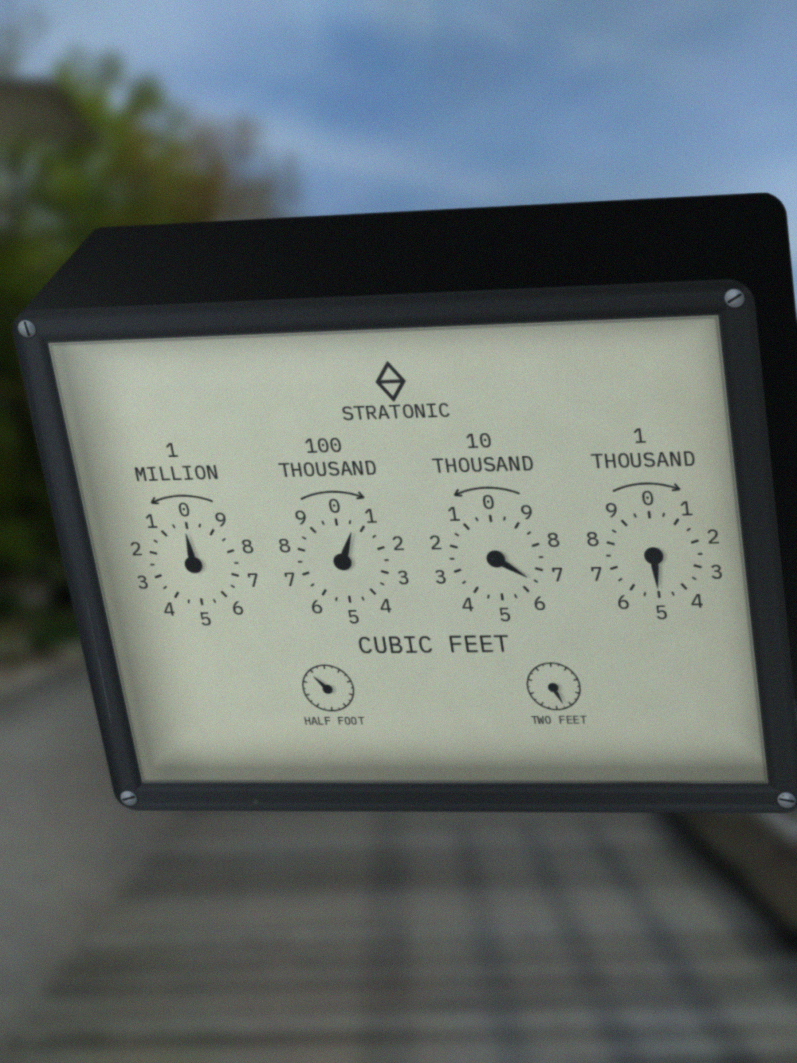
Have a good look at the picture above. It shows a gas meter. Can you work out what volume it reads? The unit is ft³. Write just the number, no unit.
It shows 6500
